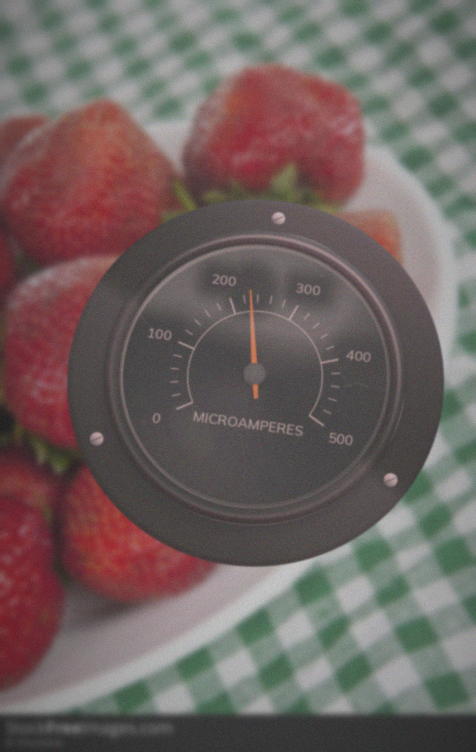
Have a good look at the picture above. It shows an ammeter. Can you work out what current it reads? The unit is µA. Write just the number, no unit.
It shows 230
